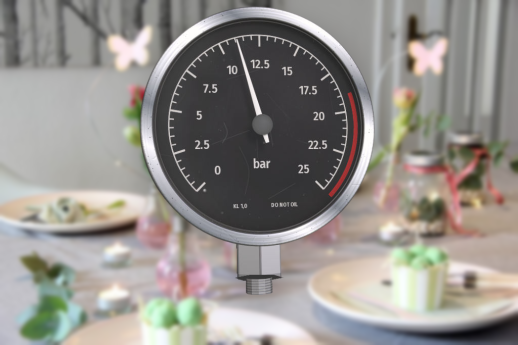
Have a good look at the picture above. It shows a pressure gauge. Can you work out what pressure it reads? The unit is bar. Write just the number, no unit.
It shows 11
